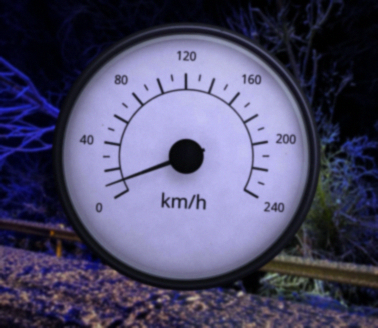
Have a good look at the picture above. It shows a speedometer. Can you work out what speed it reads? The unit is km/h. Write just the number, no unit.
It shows 10
